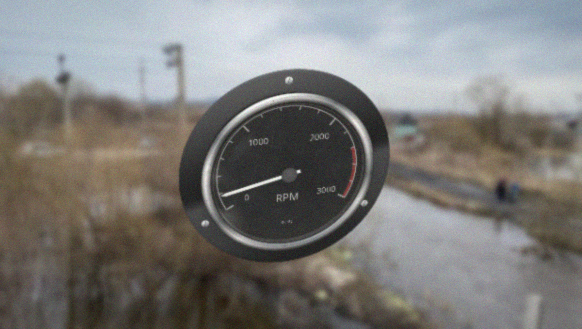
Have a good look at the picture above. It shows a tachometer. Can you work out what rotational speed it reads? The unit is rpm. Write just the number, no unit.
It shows 200
